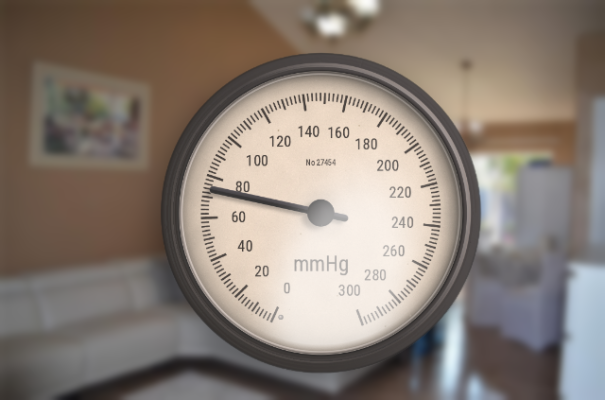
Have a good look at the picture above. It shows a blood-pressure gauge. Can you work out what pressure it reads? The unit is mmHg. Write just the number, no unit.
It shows 74
